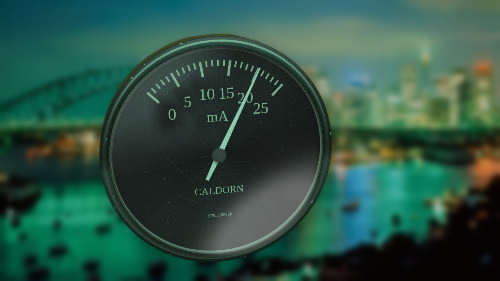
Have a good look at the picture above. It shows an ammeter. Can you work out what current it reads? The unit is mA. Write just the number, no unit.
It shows 20
